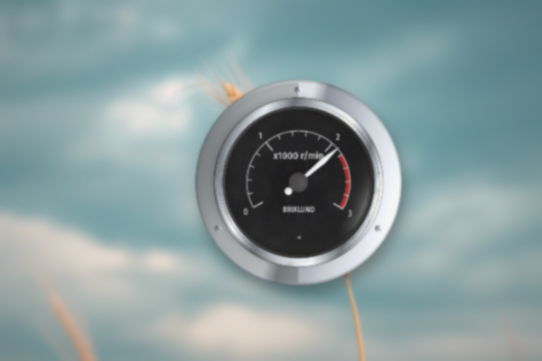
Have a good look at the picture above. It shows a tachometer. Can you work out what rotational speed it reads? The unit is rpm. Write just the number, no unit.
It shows 2100
